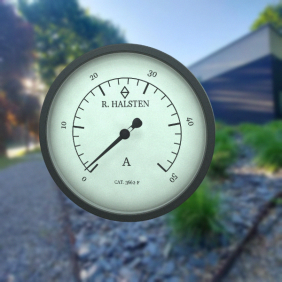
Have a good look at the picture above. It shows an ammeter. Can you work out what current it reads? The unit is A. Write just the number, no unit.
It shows 1
